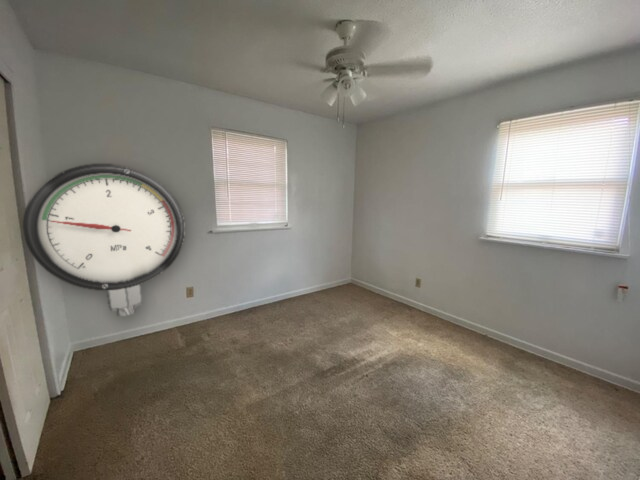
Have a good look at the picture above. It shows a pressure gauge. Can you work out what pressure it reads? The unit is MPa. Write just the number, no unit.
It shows 0.9
